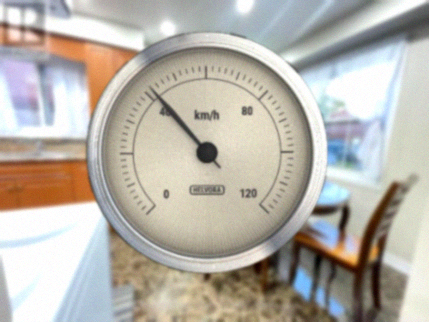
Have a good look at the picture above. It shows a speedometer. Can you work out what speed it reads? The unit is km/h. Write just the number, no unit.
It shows 42
